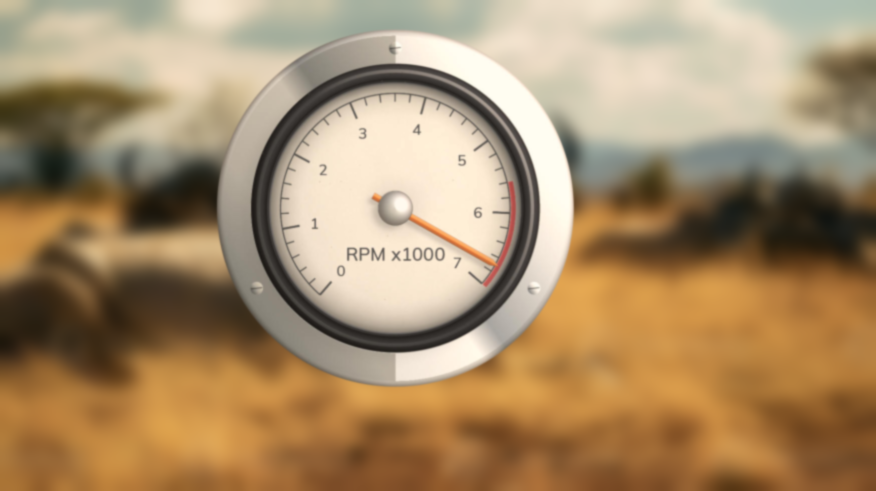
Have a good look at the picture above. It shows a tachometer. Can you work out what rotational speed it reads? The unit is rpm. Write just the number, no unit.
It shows 6700
